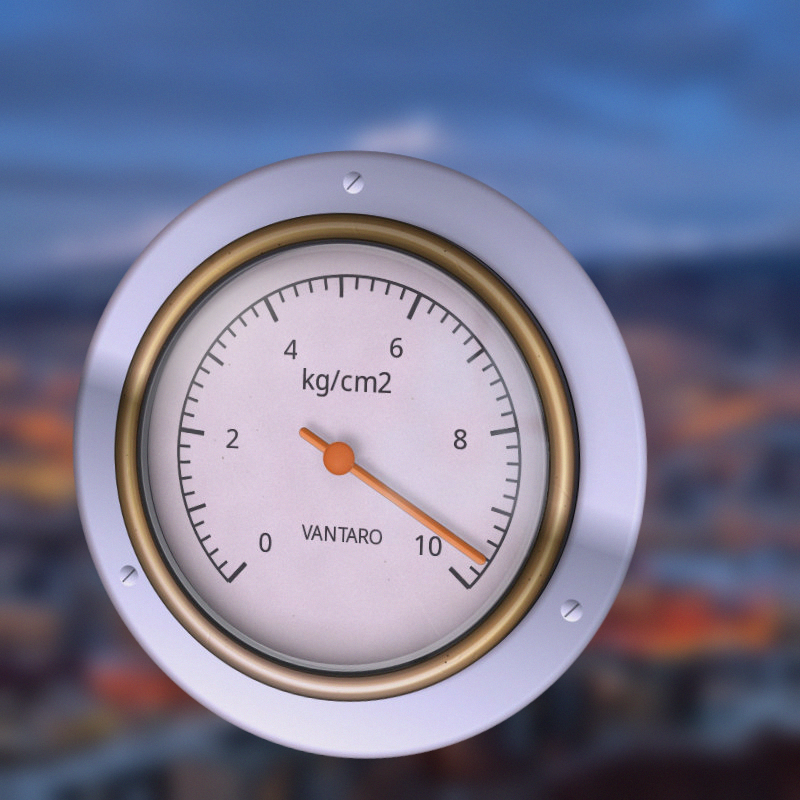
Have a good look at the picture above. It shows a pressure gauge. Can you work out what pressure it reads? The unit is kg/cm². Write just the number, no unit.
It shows 9.6
